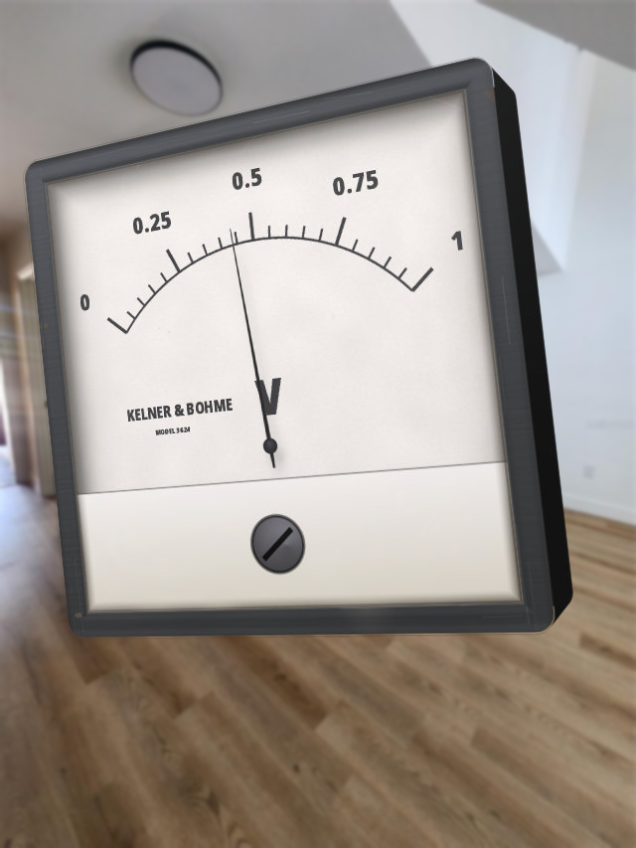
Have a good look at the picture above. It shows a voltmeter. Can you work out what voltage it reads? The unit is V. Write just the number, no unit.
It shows 0.45
